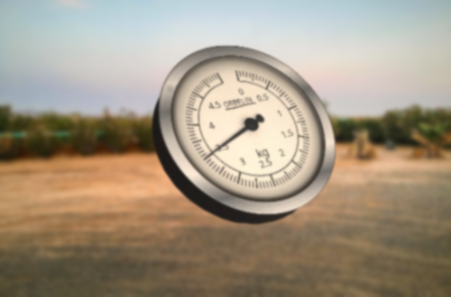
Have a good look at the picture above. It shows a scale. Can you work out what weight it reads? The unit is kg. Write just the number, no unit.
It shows 3.5
